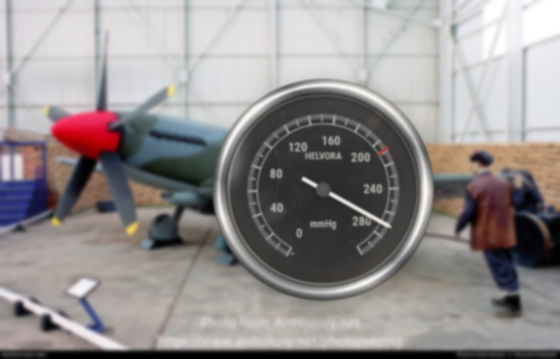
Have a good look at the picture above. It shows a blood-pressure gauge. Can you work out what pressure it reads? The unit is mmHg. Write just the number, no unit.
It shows 270
